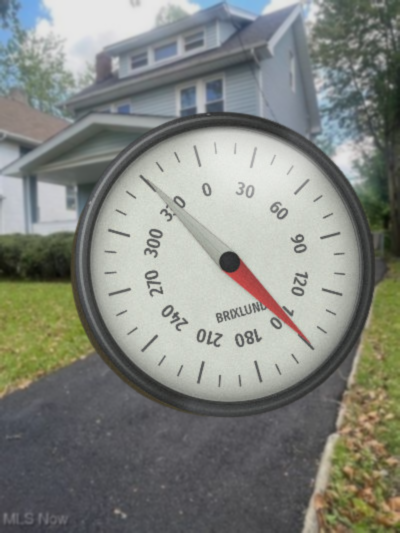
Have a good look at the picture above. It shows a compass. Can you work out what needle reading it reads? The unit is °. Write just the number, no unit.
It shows 150
